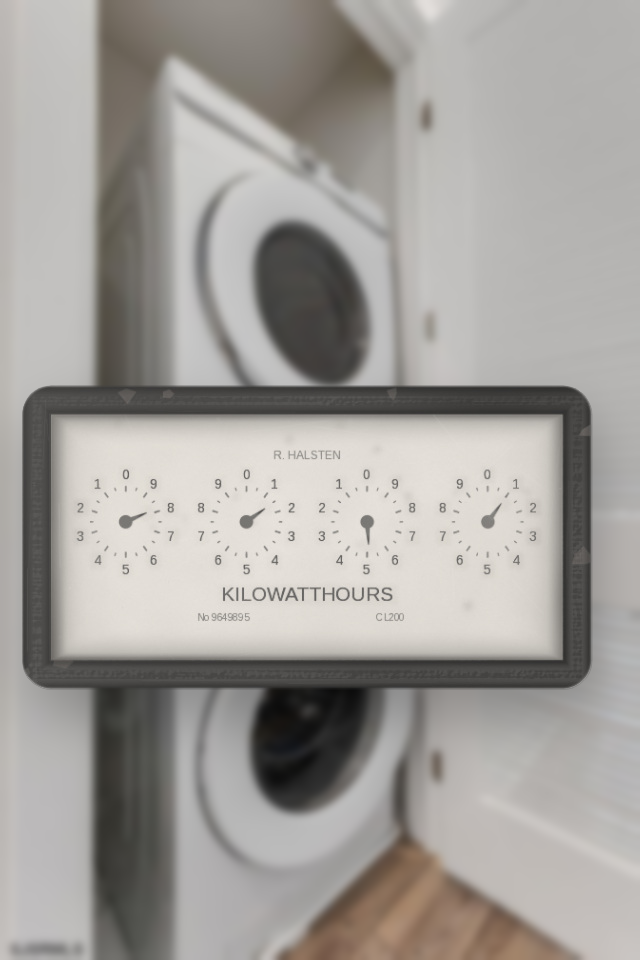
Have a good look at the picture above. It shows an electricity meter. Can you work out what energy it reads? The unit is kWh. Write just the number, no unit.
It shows 8151
